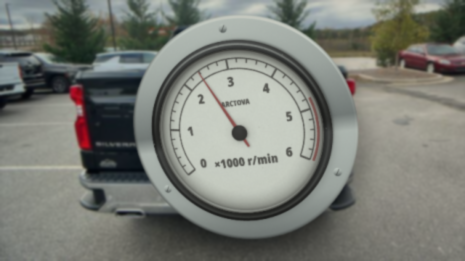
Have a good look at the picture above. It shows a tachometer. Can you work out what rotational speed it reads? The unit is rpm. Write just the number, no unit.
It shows 2400
